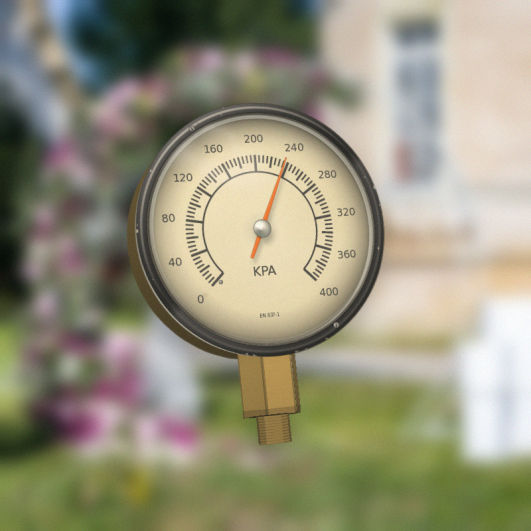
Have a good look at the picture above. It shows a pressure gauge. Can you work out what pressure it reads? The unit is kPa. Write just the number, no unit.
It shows 235
